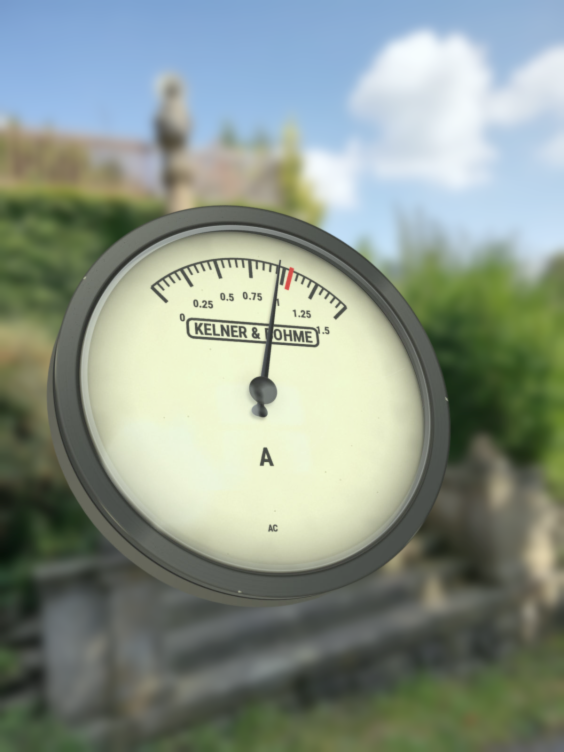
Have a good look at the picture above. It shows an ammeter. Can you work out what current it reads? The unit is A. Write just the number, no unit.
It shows 0.95
